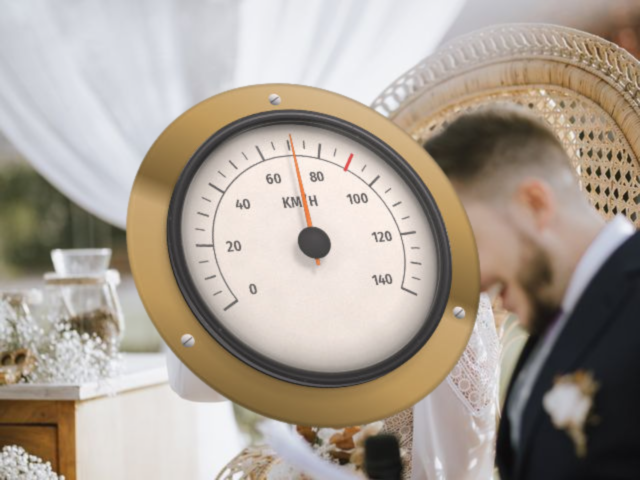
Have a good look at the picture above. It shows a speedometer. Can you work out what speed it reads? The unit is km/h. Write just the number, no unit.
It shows 70
